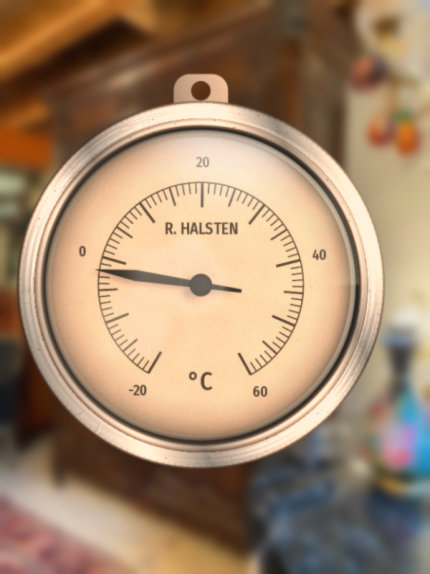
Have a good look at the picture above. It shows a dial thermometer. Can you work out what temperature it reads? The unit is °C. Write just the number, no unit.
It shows -2
